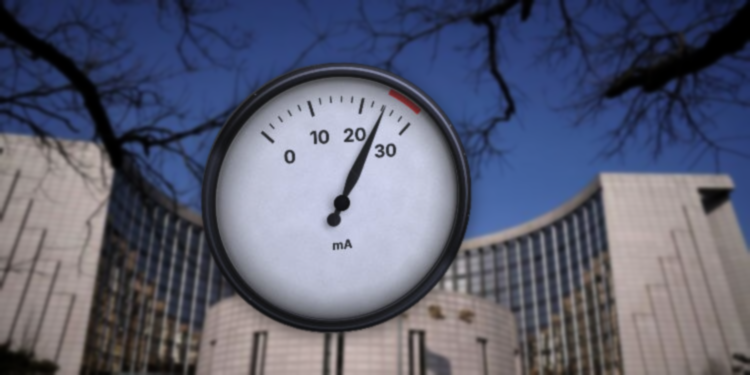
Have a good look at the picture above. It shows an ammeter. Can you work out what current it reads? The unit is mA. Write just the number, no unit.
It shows 24
